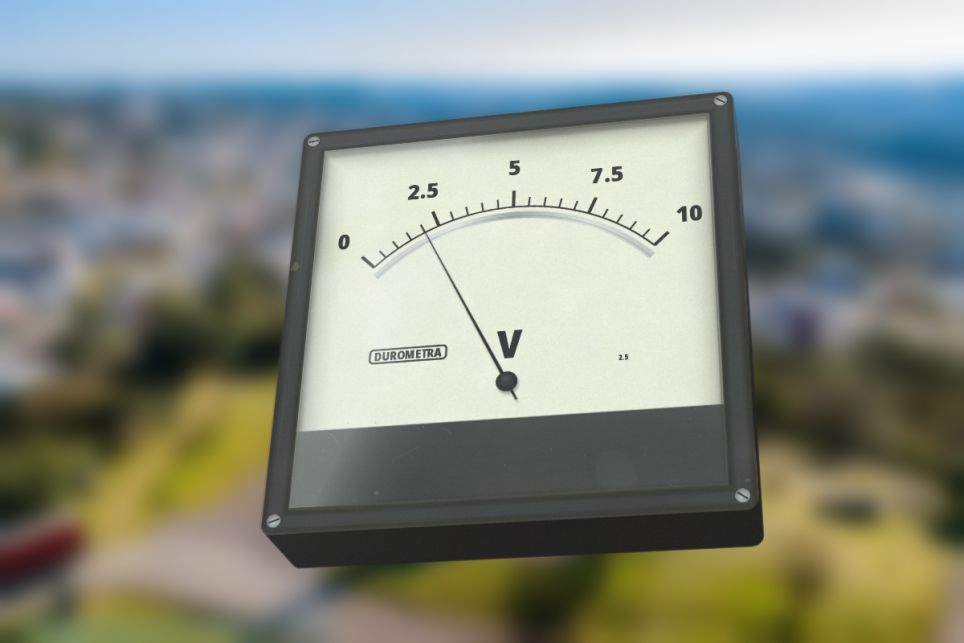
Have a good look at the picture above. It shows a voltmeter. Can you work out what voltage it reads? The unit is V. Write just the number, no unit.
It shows 2
